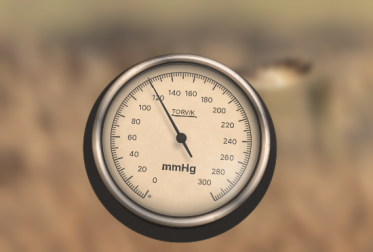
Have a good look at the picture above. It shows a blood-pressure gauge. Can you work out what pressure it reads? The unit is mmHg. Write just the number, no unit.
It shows 120
